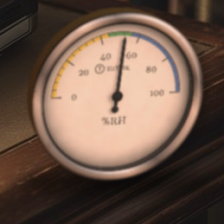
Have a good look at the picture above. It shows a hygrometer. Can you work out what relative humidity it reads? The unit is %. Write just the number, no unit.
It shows 52
